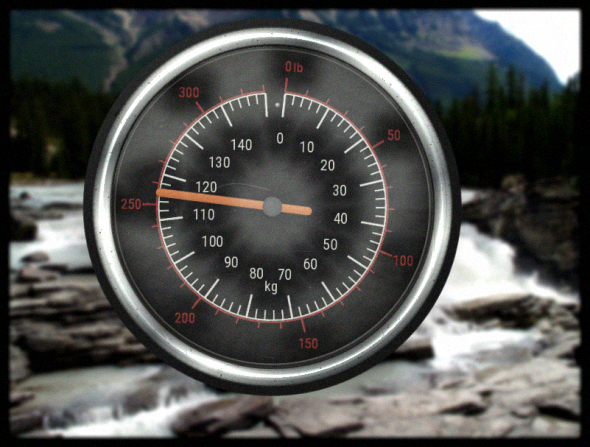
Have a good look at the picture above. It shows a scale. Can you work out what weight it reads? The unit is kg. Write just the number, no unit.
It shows 116
